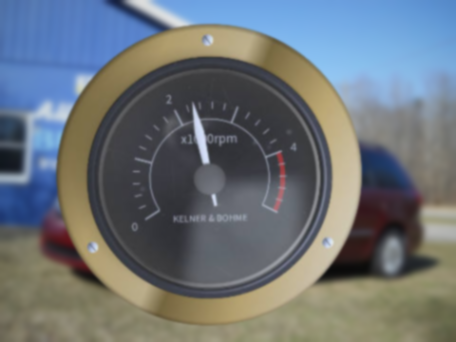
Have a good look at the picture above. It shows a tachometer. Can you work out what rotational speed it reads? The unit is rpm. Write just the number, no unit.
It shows 2300
